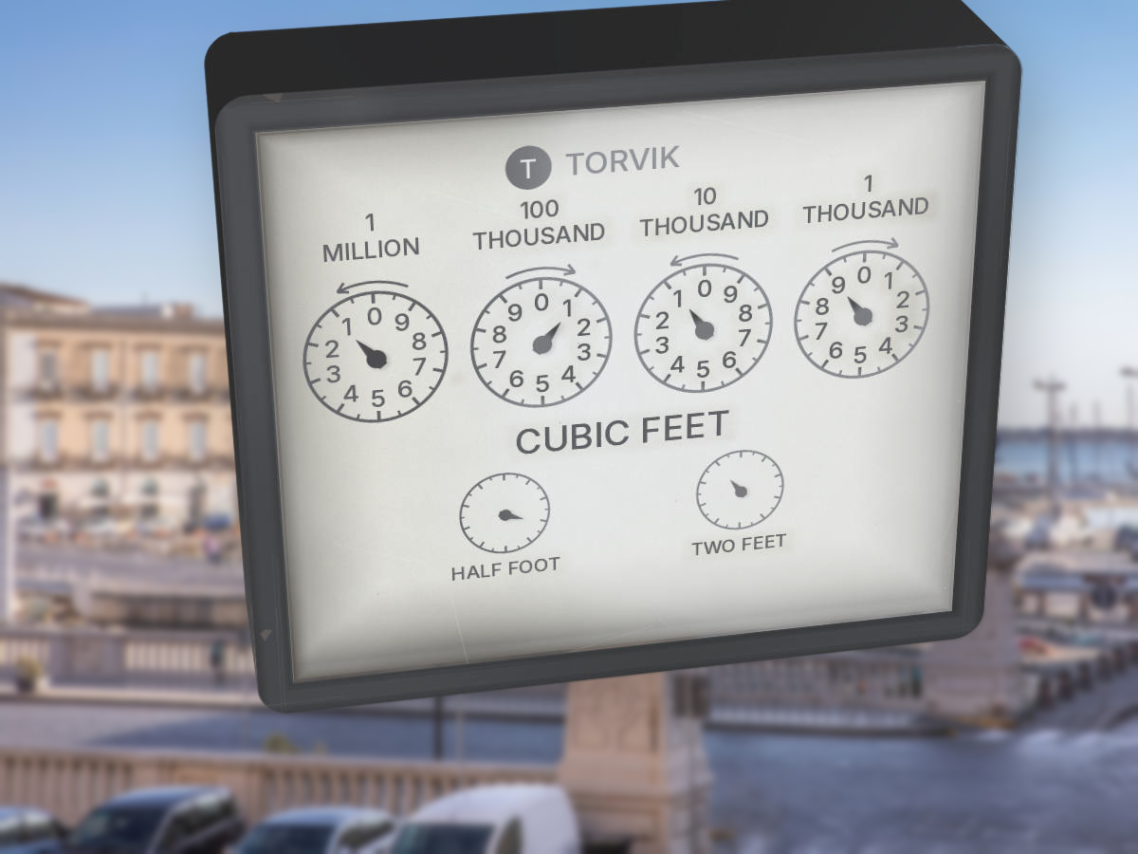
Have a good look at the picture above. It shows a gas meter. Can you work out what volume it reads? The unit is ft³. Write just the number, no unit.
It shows 110900
